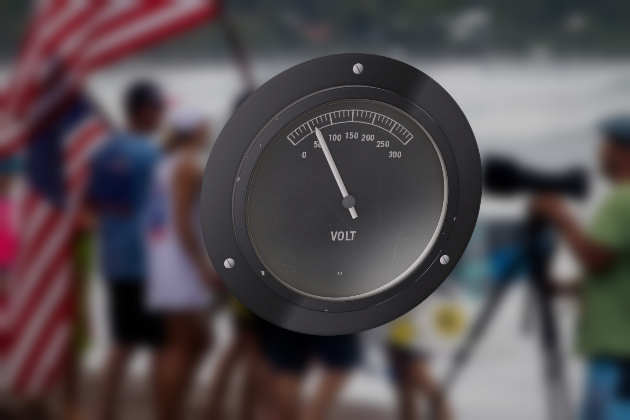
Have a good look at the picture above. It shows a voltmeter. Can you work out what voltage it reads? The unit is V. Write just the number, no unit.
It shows 60
